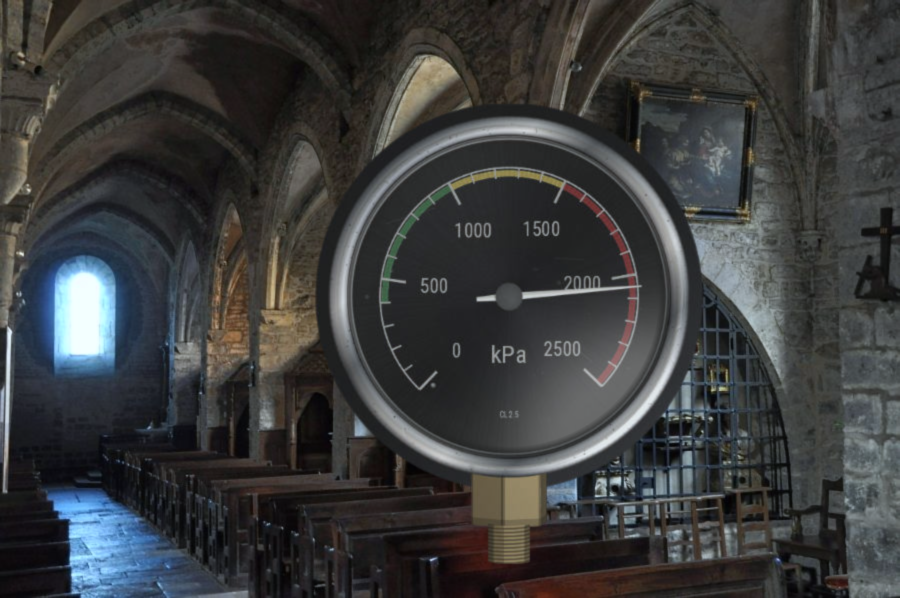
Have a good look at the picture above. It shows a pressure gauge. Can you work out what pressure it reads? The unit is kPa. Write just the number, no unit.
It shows 2050
